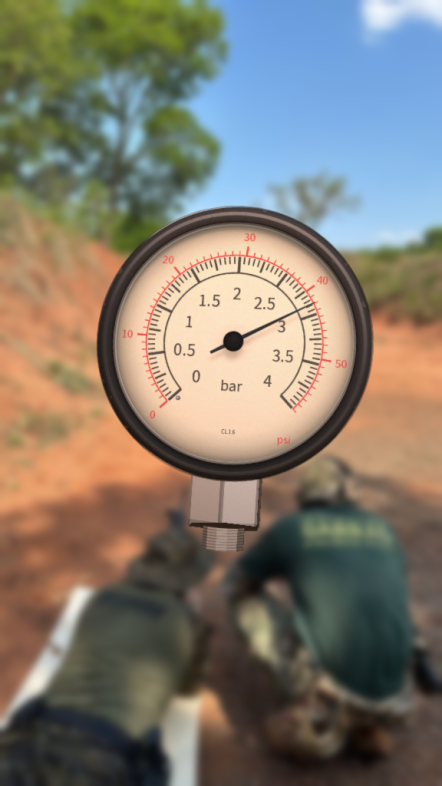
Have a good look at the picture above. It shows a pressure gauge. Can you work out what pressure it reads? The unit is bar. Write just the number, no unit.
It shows 2.9
